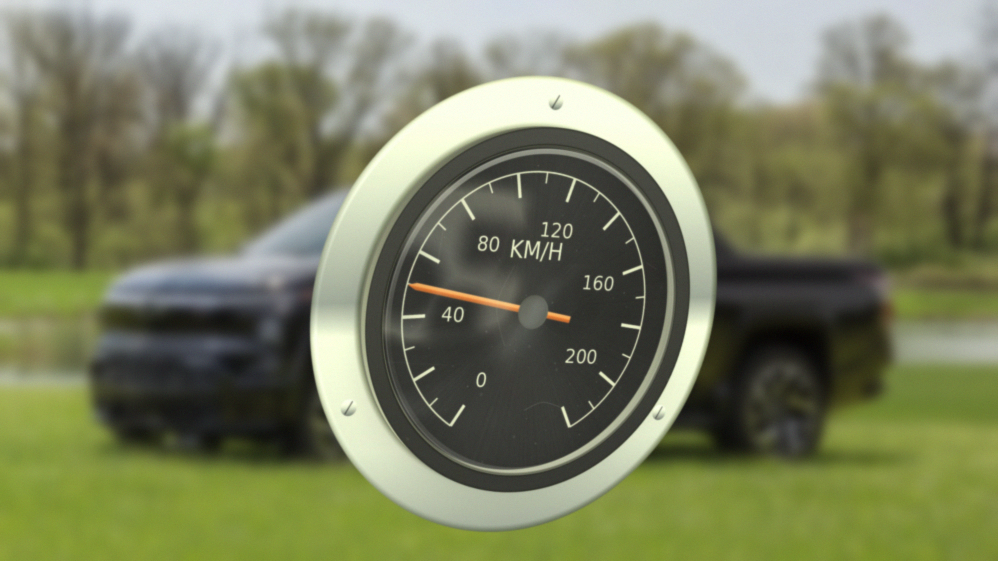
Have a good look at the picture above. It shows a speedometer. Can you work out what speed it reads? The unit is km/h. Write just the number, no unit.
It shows 50
